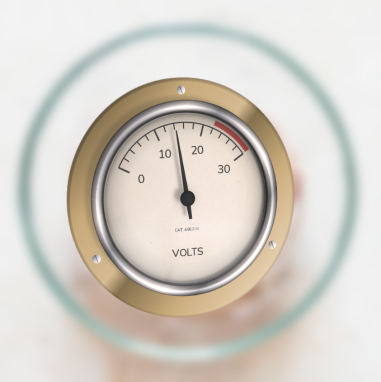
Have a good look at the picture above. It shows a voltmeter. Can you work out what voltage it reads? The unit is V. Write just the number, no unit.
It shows 14
